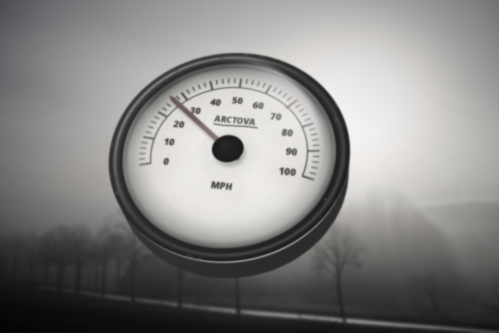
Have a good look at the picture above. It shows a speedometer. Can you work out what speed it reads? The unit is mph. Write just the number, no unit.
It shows 26
